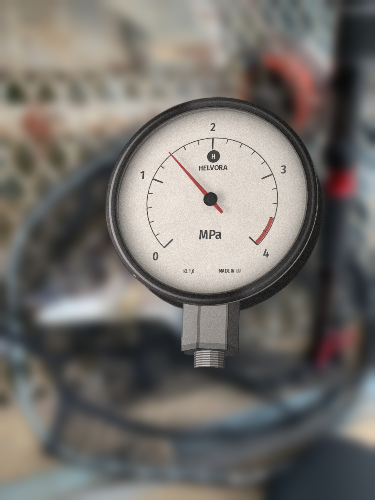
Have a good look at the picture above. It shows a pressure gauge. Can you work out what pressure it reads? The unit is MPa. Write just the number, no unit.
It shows 1.4
